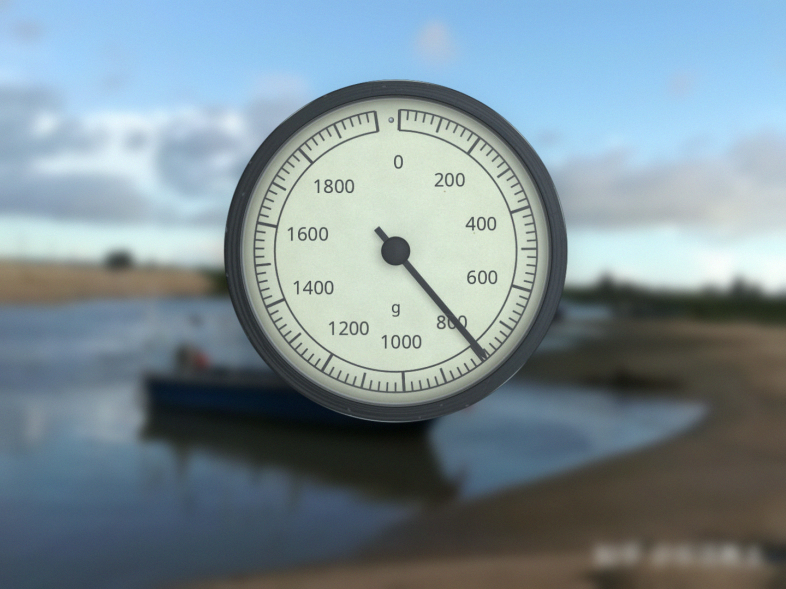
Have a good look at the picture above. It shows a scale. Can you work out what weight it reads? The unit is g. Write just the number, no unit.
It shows 790
